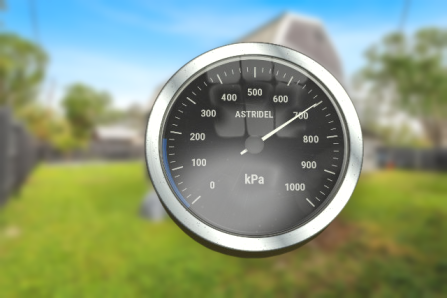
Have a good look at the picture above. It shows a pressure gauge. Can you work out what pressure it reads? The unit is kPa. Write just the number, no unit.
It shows 700
